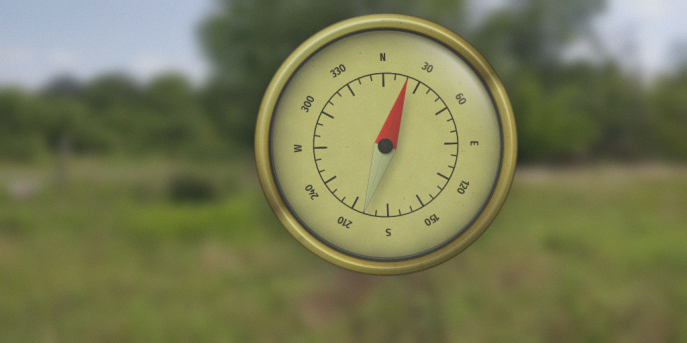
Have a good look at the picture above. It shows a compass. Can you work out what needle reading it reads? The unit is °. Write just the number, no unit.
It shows 20
